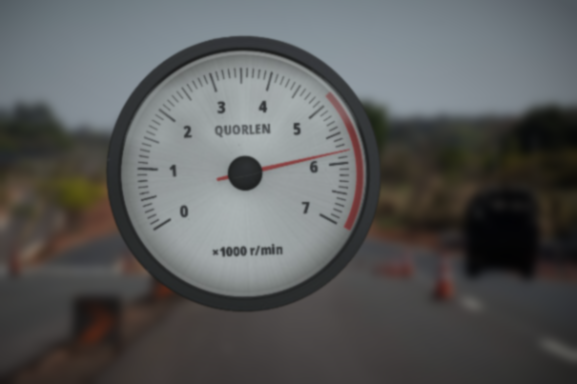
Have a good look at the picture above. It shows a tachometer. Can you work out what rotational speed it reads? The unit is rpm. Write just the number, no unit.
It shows 5800
